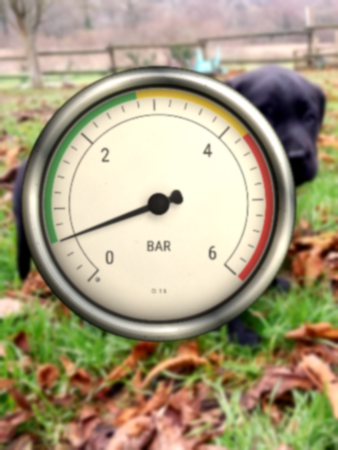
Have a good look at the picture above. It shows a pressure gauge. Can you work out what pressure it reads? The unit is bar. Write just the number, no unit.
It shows 0.6
